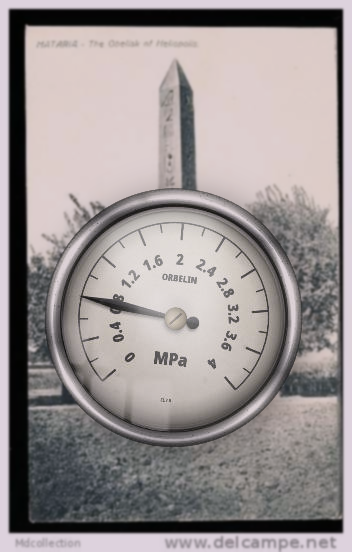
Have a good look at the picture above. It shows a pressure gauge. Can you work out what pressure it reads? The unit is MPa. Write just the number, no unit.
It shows 0.8
